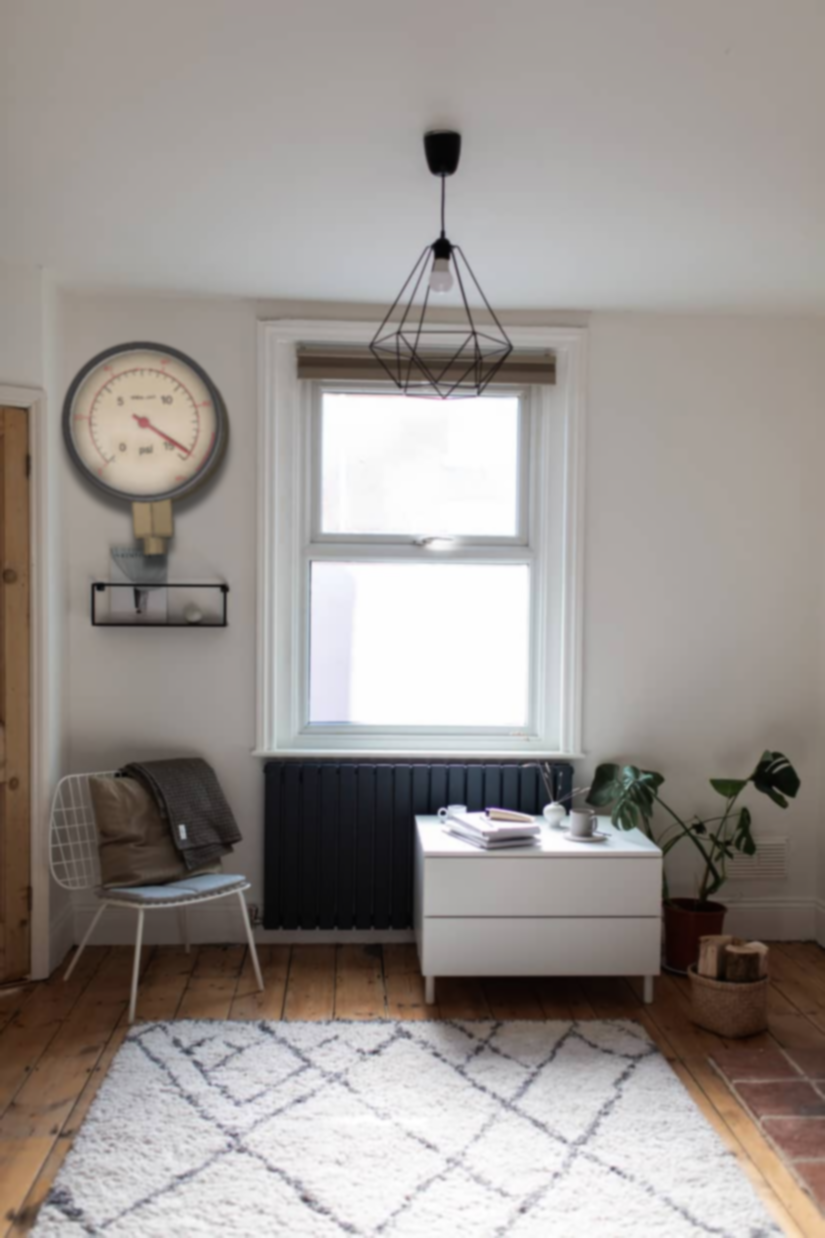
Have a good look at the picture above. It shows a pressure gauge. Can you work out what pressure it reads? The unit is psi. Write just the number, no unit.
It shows 14.5
